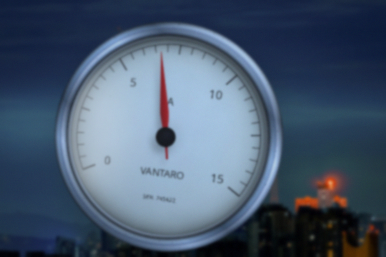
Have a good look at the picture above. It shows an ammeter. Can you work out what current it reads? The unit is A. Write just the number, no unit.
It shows 6.75
